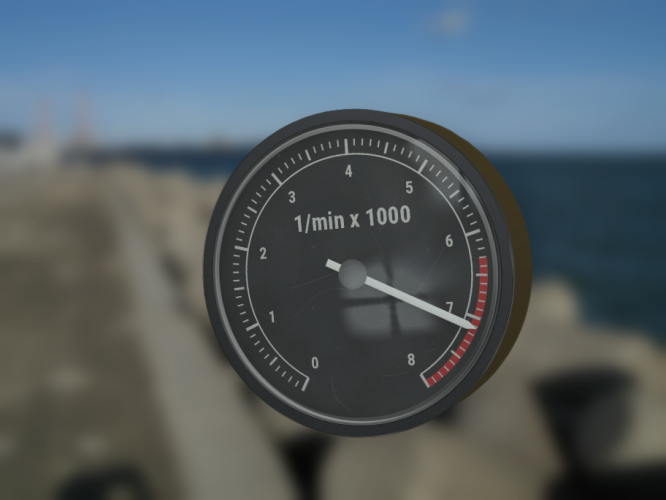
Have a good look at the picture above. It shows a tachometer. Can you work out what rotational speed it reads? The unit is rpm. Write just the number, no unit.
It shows 7100
